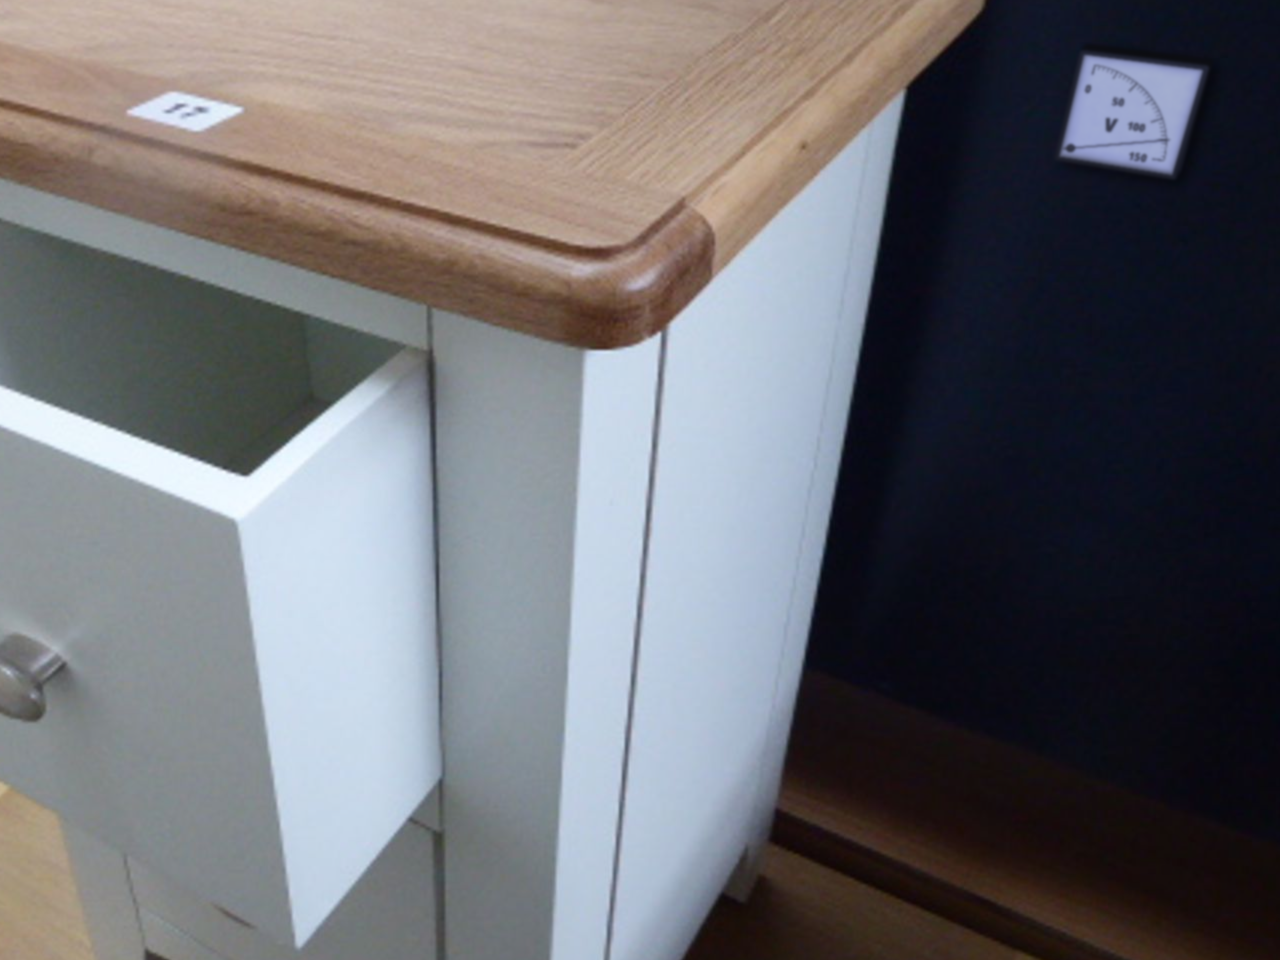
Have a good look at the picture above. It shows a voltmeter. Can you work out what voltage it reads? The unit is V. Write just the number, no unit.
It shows 125
